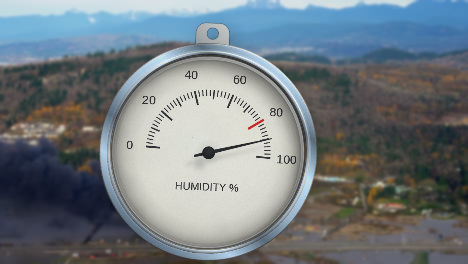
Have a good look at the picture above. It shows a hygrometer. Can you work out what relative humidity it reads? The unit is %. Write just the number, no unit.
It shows 90
